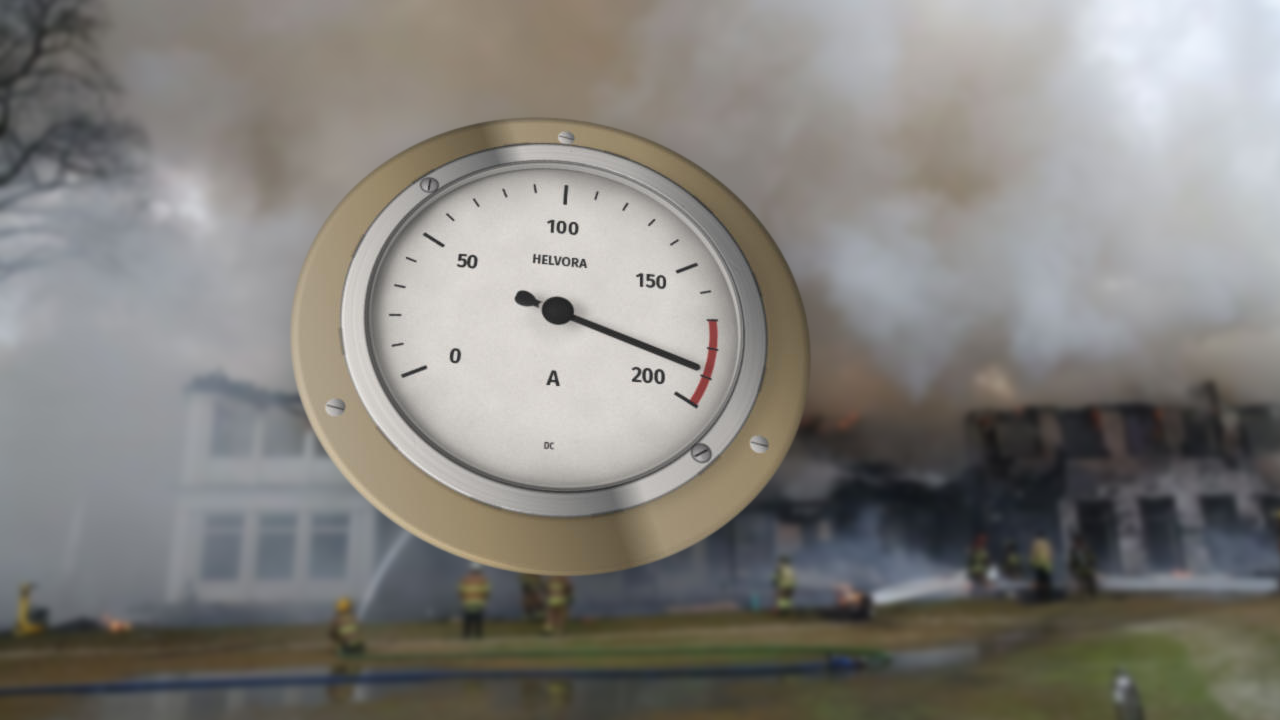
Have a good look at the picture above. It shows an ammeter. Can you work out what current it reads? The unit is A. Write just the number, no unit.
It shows 190
